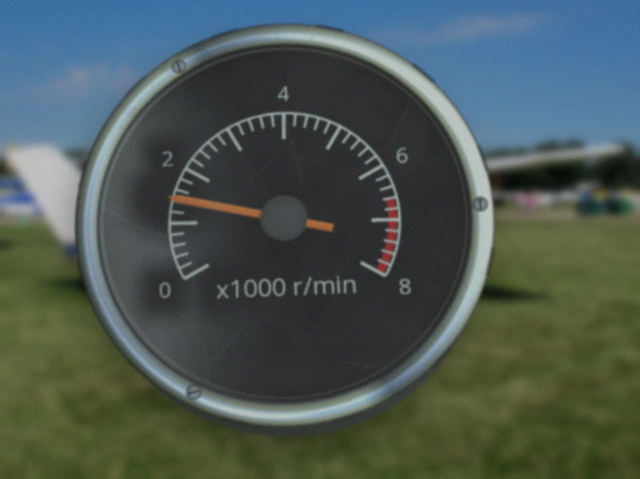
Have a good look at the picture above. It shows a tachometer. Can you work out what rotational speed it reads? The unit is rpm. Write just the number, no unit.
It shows 1400
